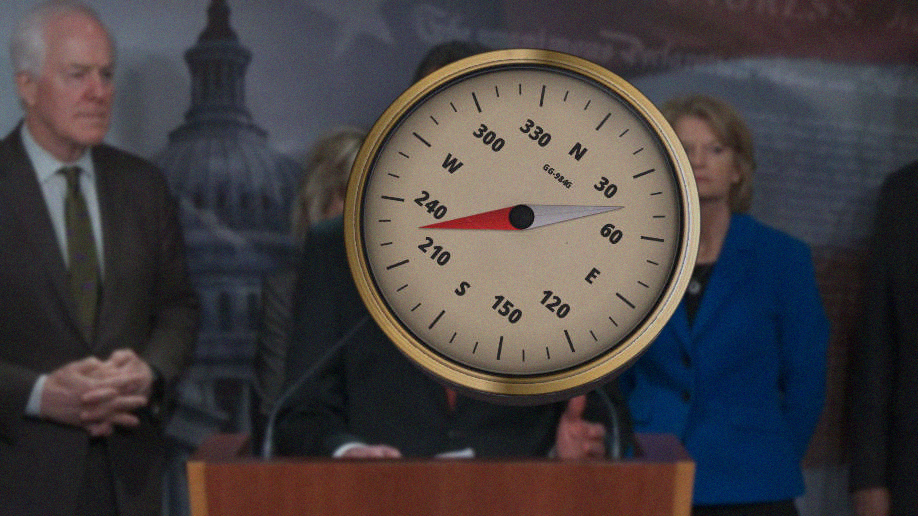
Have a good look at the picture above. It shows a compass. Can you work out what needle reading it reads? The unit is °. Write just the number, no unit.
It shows 225
